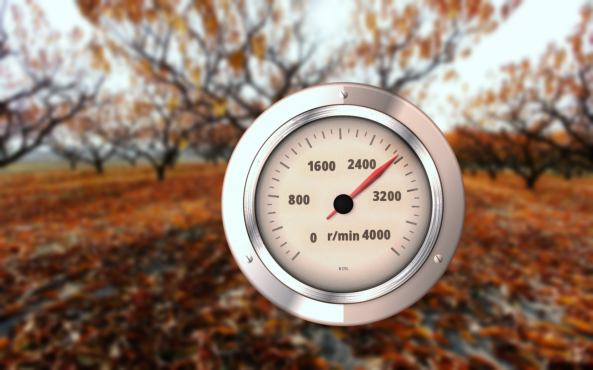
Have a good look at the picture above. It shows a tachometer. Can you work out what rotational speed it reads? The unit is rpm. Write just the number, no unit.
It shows 2750
